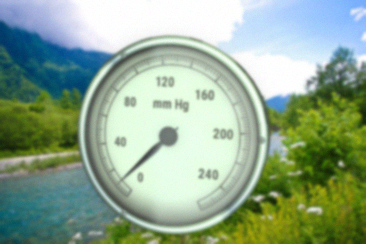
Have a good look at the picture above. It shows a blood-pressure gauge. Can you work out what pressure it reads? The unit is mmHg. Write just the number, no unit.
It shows 10
